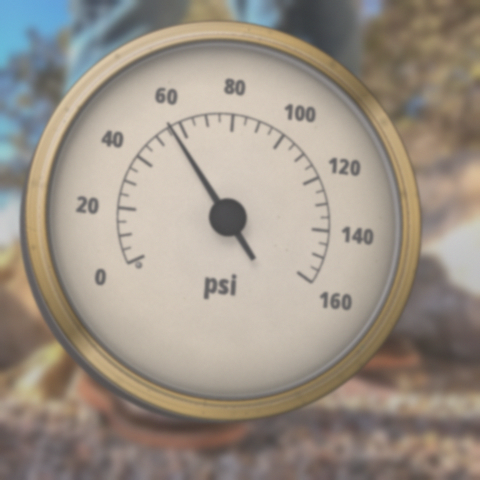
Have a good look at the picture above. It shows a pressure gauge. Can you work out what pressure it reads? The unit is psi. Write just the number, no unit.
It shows 55
